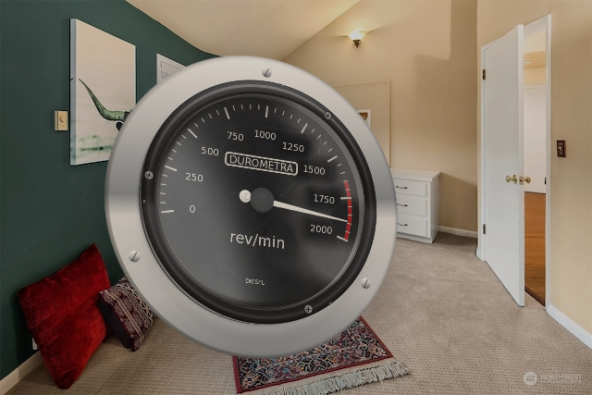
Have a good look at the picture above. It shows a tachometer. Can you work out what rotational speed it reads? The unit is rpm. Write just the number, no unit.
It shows 1900
